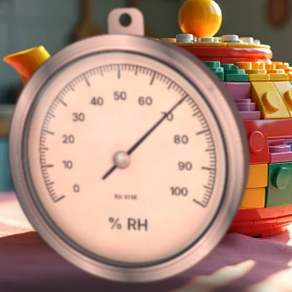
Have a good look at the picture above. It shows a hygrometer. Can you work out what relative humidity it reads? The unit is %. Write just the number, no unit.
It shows 70
